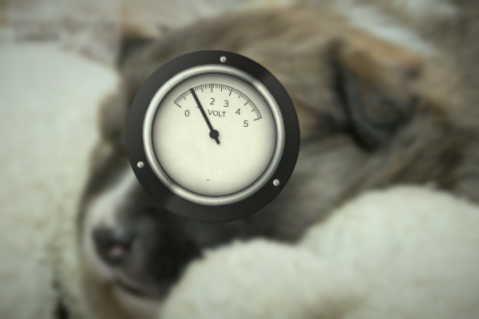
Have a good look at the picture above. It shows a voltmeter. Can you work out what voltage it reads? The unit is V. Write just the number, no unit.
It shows 1
